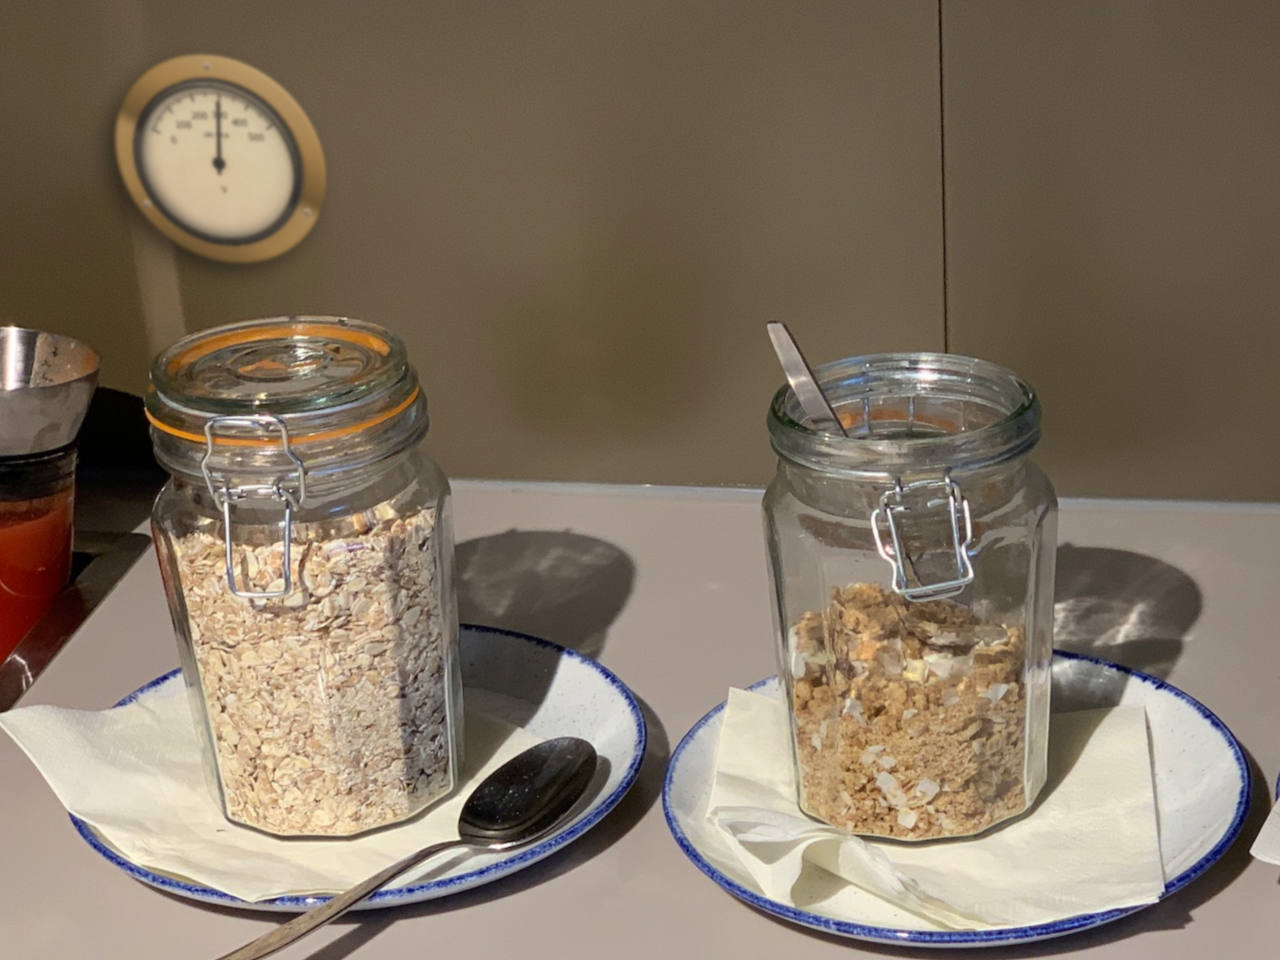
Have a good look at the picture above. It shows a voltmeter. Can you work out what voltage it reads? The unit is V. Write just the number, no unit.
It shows 300
